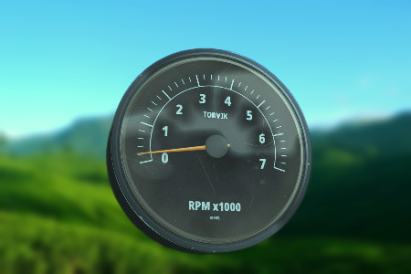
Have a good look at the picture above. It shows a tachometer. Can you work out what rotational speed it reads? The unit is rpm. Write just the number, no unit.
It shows 200
